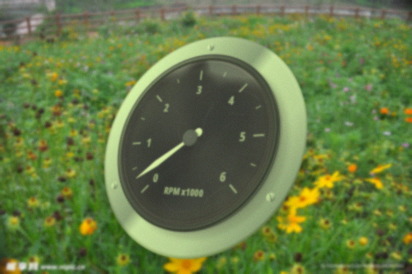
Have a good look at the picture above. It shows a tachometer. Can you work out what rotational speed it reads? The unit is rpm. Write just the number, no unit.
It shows 250
